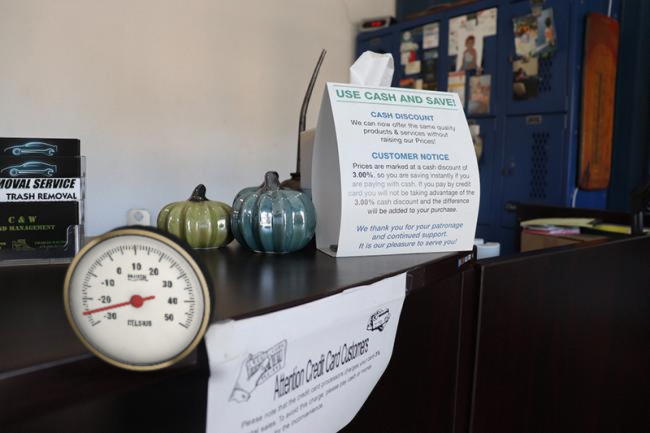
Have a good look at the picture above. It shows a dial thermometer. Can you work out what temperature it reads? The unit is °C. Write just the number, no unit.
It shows -25
